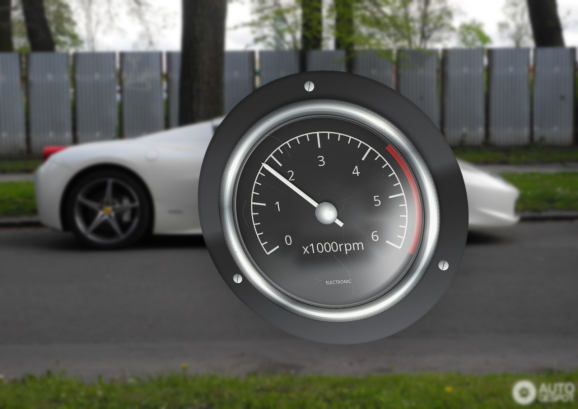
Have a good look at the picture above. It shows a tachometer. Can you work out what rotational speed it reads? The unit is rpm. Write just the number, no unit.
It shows 1800
